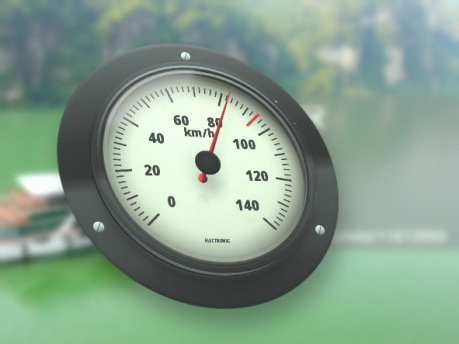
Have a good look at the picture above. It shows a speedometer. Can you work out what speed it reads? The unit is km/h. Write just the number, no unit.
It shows 82
